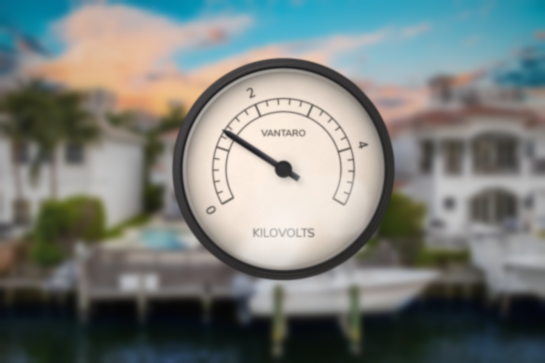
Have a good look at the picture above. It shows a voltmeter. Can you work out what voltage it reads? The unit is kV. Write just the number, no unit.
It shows 1.3
